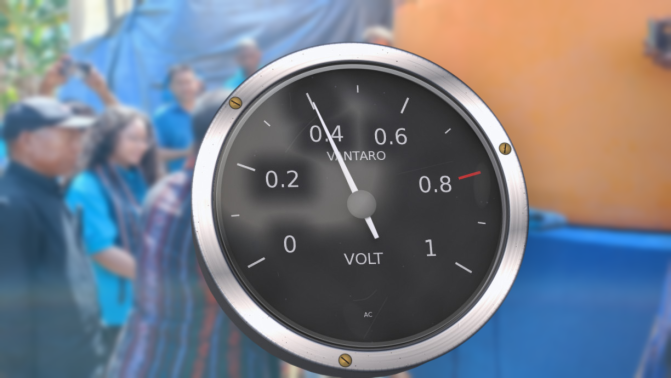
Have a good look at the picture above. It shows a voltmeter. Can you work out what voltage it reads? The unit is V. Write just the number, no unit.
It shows 0.4
